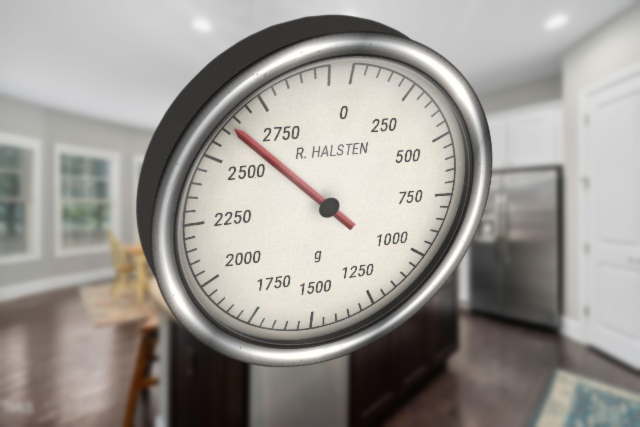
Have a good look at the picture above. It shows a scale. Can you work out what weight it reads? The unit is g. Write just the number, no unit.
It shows 2625
